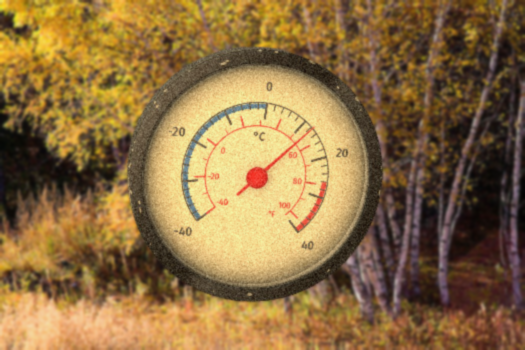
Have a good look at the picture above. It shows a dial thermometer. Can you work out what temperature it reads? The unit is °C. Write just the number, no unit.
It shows 12
